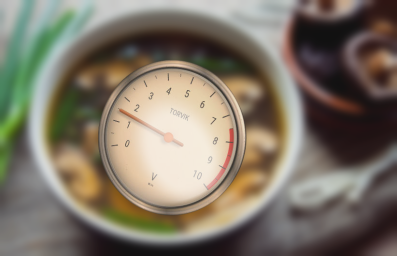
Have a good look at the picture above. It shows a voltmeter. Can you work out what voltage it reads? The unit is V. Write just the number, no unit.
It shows 1.5
